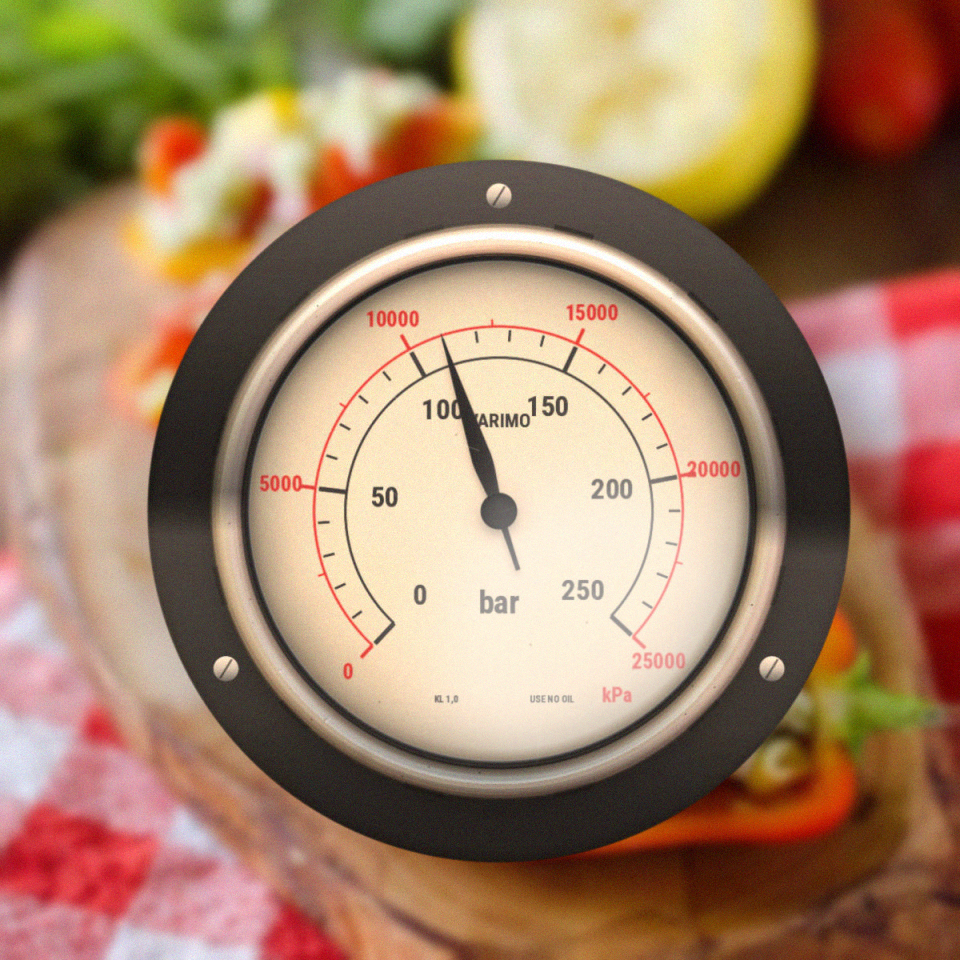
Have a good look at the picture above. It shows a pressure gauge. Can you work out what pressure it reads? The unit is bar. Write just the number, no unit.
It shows 110
